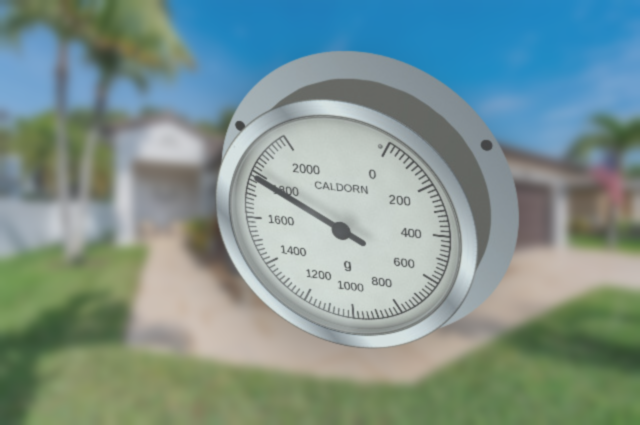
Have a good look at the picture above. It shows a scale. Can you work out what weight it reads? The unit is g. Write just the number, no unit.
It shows 1800
